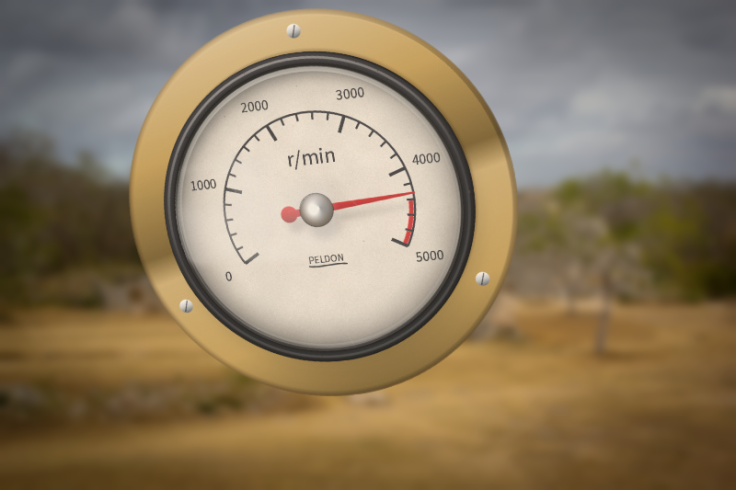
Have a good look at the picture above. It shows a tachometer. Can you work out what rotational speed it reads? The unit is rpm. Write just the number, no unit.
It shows 4300
